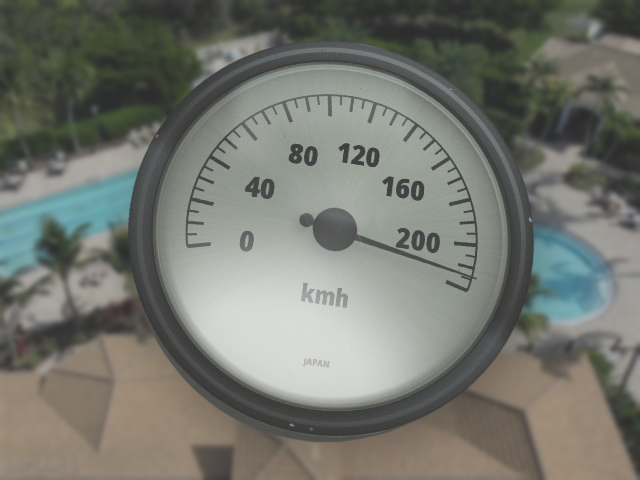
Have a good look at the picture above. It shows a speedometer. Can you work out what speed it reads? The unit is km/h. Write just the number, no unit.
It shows 215
